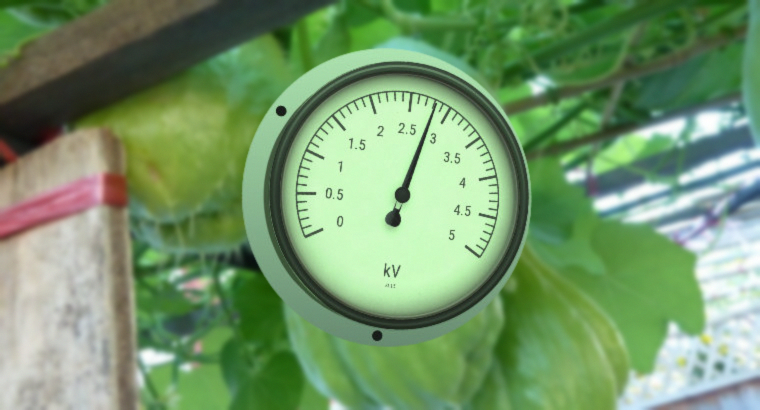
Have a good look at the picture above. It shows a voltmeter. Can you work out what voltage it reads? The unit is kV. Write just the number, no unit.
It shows 2.8
